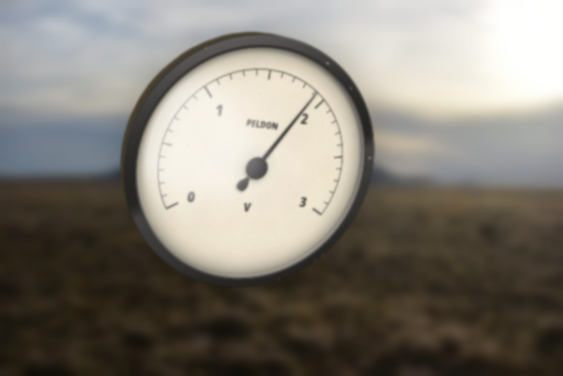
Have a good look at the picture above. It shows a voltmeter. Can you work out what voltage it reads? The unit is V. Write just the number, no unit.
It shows 1.9
